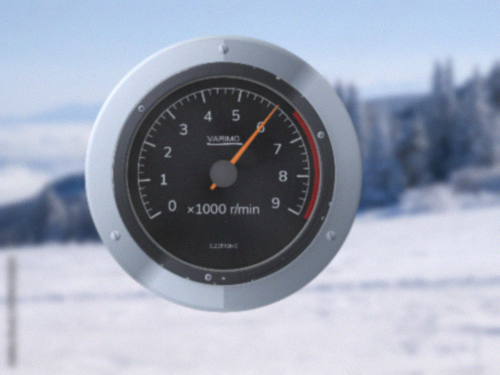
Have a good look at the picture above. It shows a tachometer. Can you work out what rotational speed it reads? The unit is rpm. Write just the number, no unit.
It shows 6000
